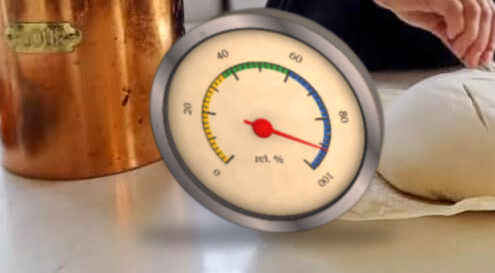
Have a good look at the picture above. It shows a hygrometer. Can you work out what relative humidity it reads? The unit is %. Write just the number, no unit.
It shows 90
